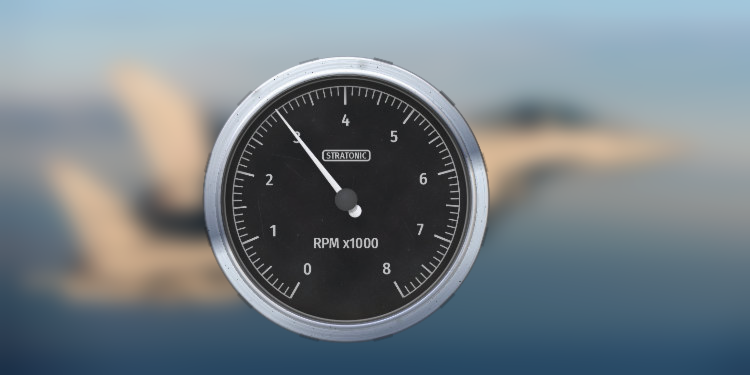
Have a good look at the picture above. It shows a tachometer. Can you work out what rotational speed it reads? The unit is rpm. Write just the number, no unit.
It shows 3000
